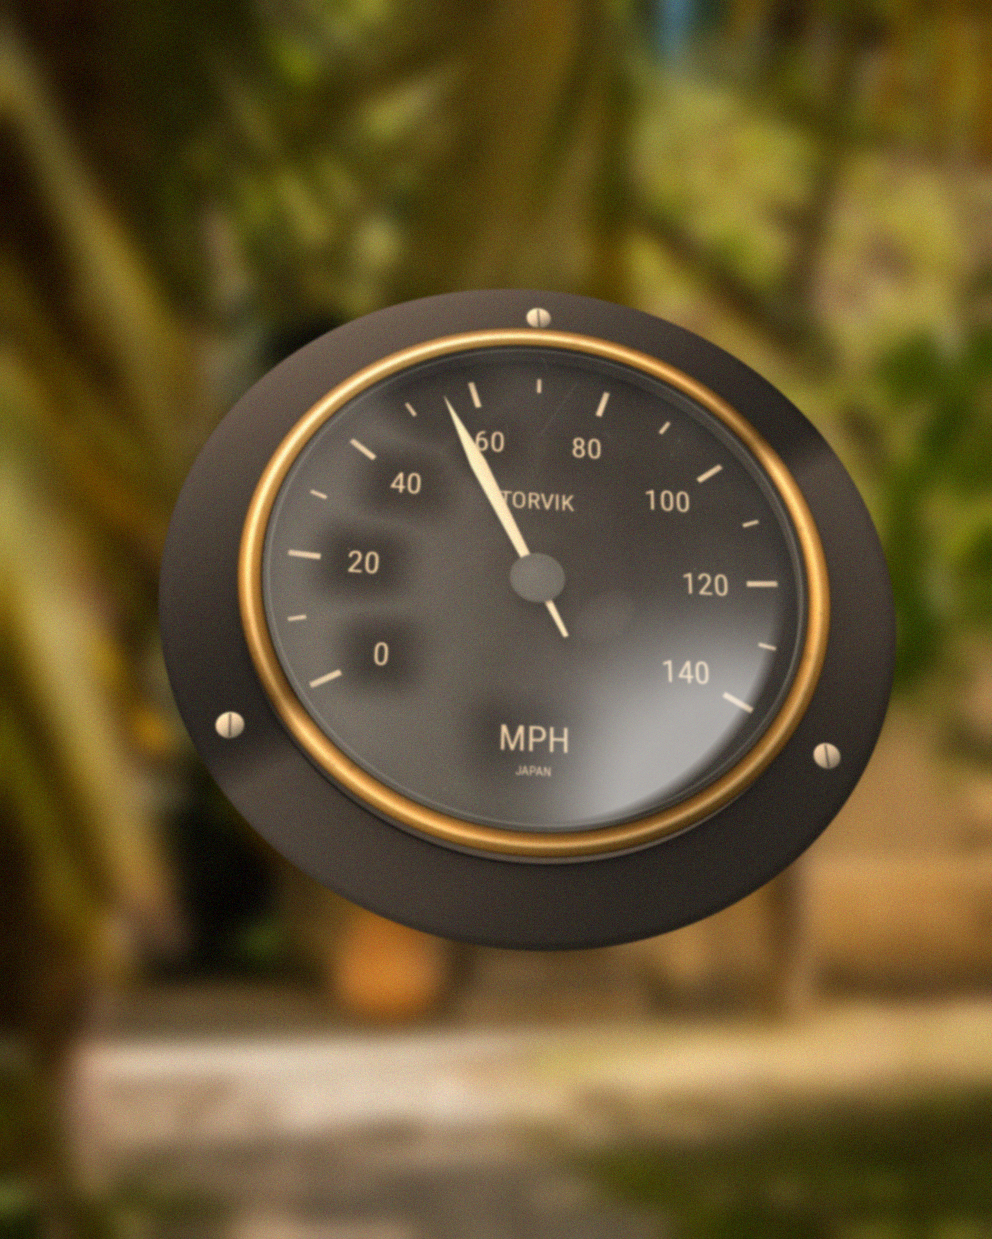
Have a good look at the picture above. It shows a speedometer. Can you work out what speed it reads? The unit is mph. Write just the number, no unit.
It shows 55
